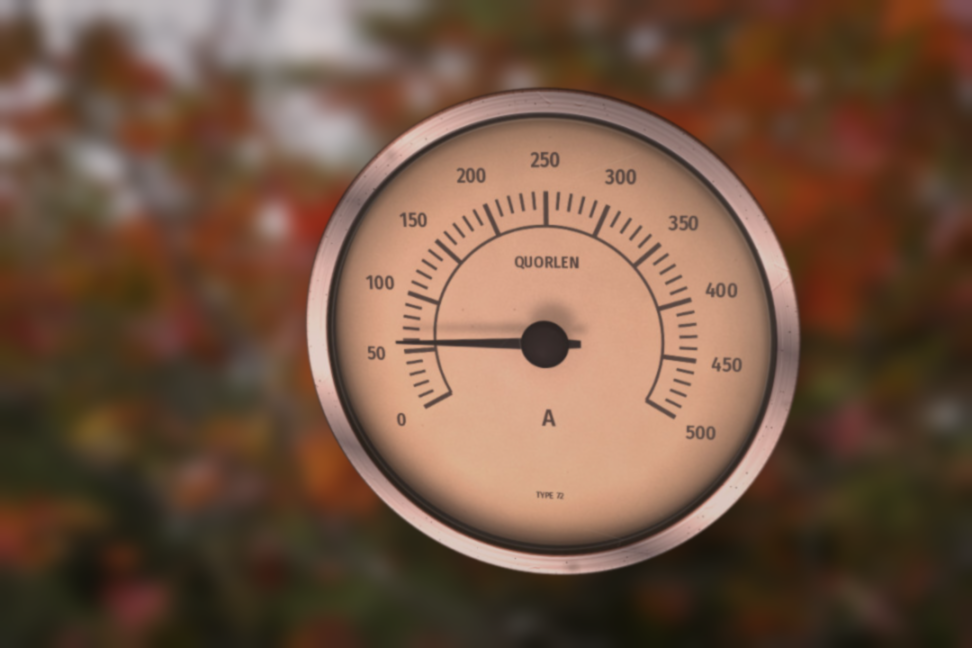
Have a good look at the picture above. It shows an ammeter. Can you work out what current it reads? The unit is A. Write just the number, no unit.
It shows 60
